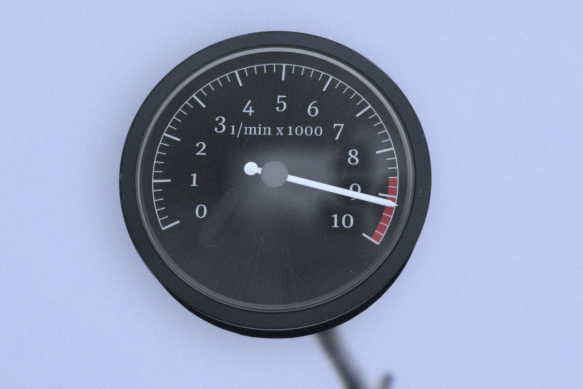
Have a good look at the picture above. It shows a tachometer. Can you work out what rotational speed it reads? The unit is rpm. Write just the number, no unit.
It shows 9200
